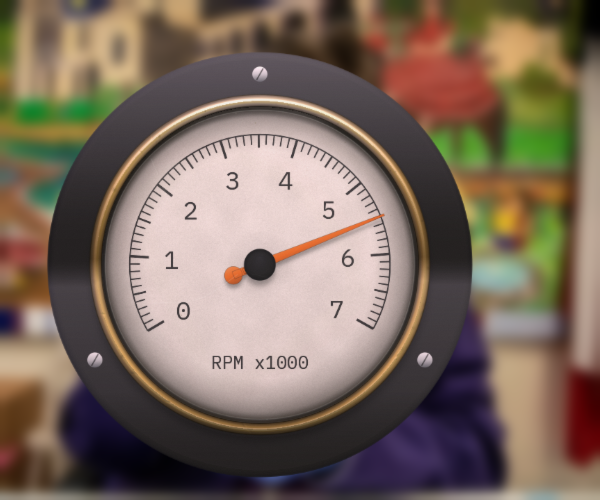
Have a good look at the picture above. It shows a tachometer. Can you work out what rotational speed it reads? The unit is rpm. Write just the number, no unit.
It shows 5500
